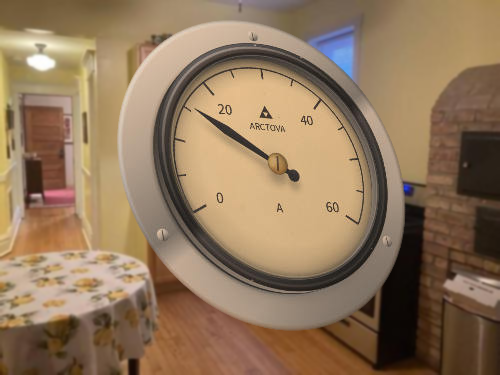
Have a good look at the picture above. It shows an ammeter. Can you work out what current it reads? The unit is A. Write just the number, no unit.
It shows 15
